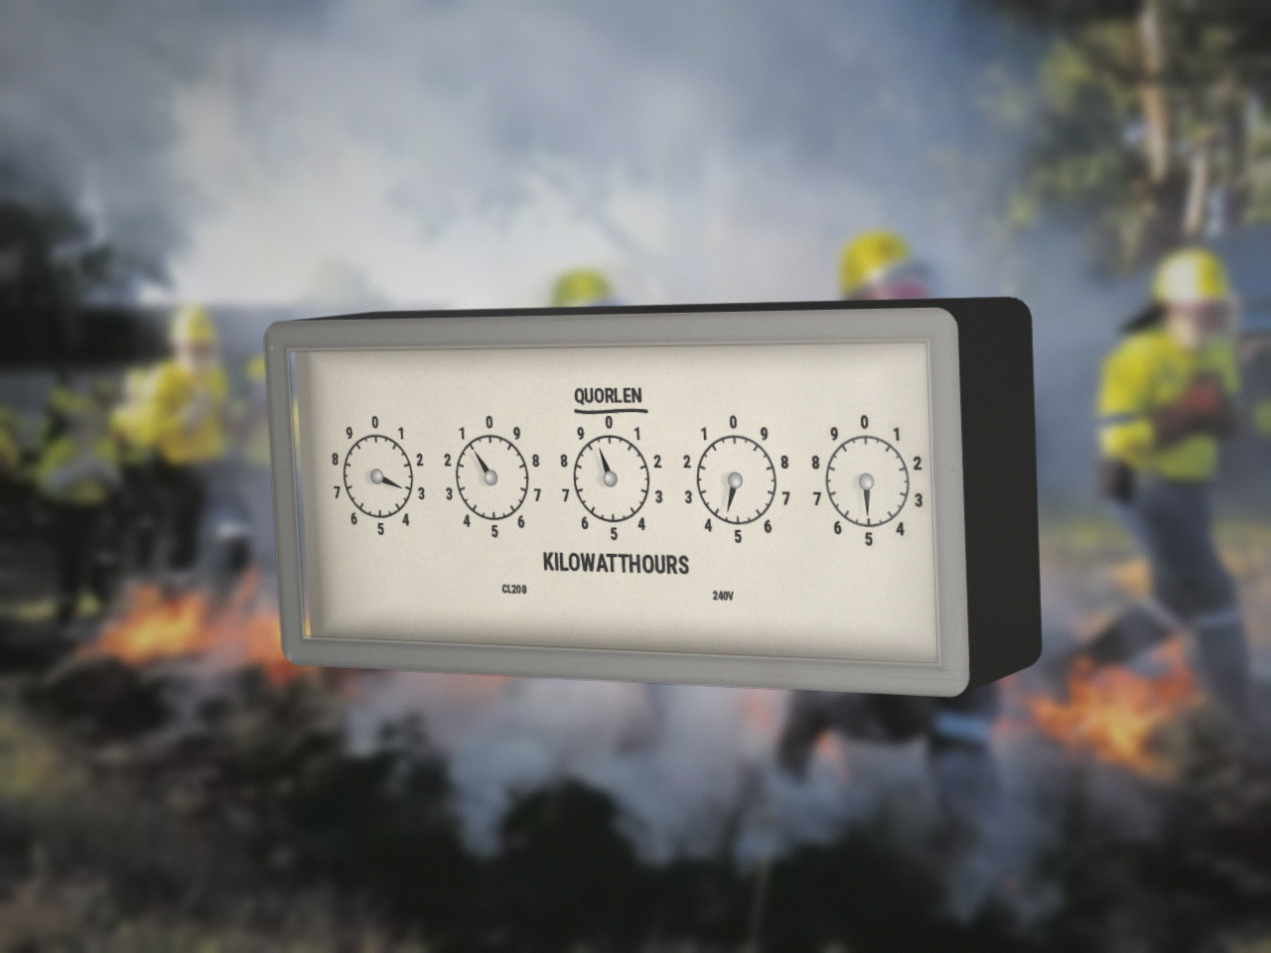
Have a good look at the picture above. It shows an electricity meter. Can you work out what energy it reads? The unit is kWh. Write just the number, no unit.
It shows 30945
